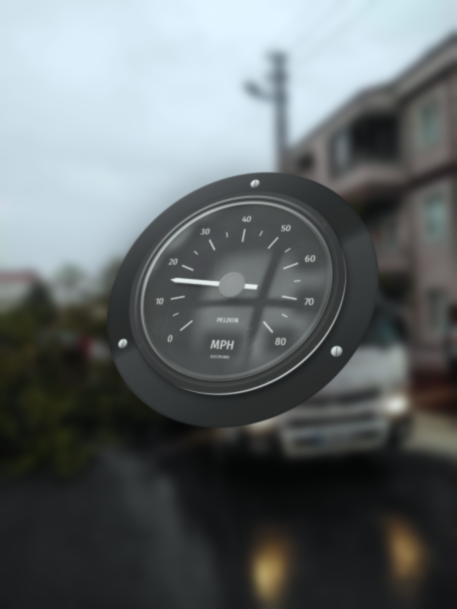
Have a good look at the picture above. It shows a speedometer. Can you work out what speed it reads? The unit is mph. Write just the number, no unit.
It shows 15
